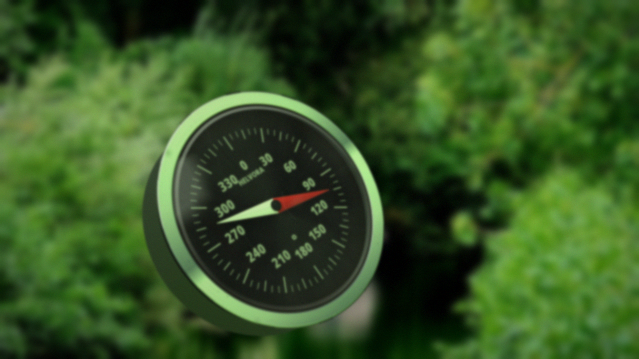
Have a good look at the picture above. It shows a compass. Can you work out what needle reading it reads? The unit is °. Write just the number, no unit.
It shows 105
